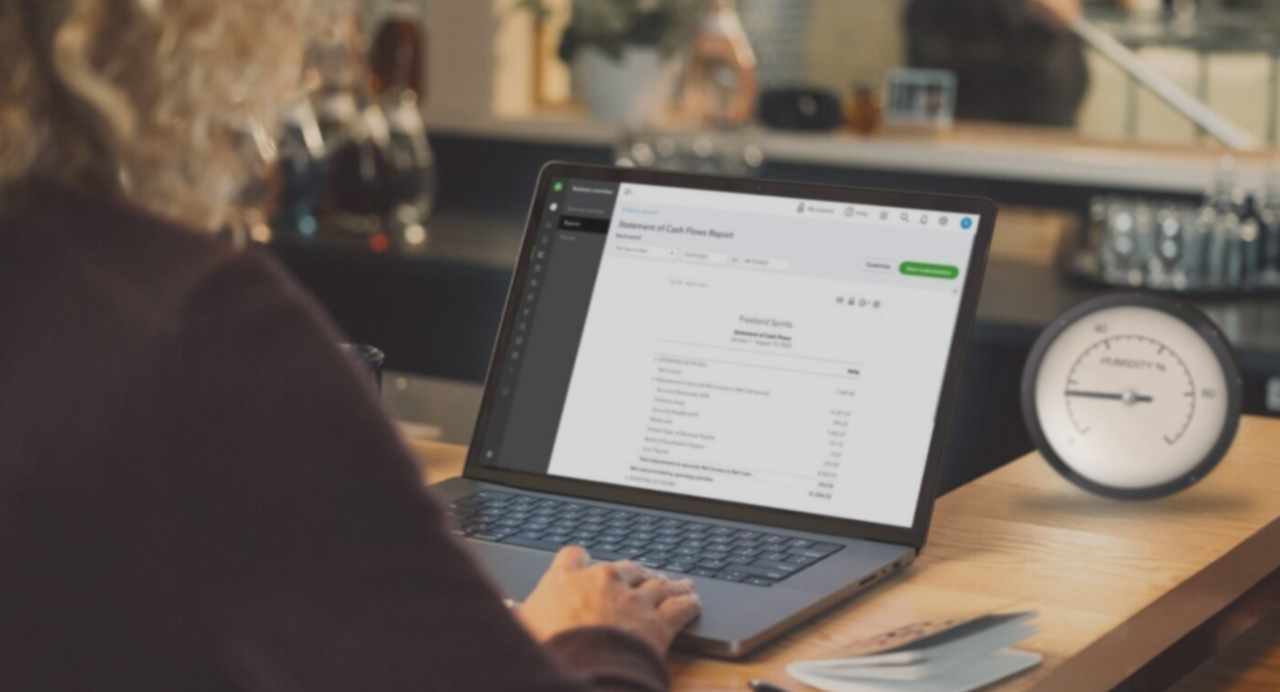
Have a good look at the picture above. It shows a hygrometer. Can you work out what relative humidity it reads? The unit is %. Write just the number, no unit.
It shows 16
